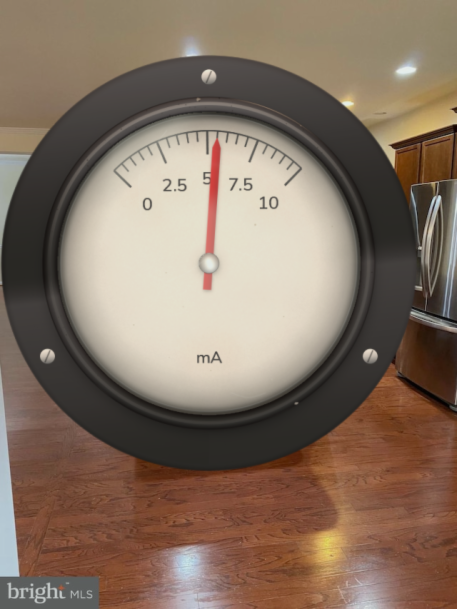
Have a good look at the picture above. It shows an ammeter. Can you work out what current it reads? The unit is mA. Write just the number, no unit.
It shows 5.5
